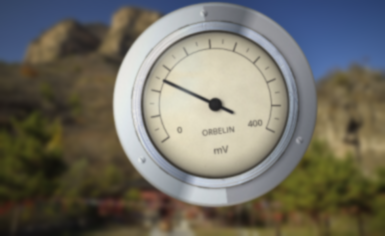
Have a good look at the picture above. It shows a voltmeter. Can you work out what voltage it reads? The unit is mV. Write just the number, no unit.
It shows 100
